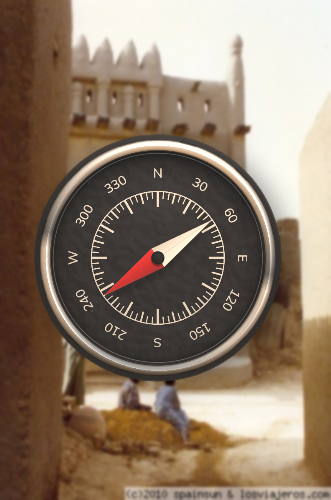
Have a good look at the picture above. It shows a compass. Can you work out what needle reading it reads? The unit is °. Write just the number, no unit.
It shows 235
